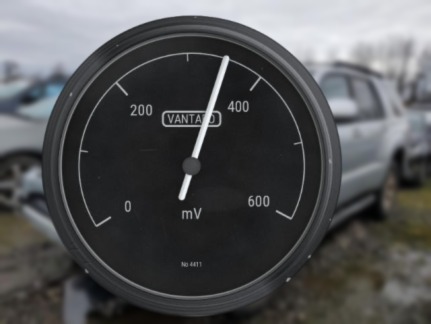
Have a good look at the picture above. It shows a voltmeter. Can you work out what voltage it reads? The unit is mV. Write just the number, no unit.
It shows 350
